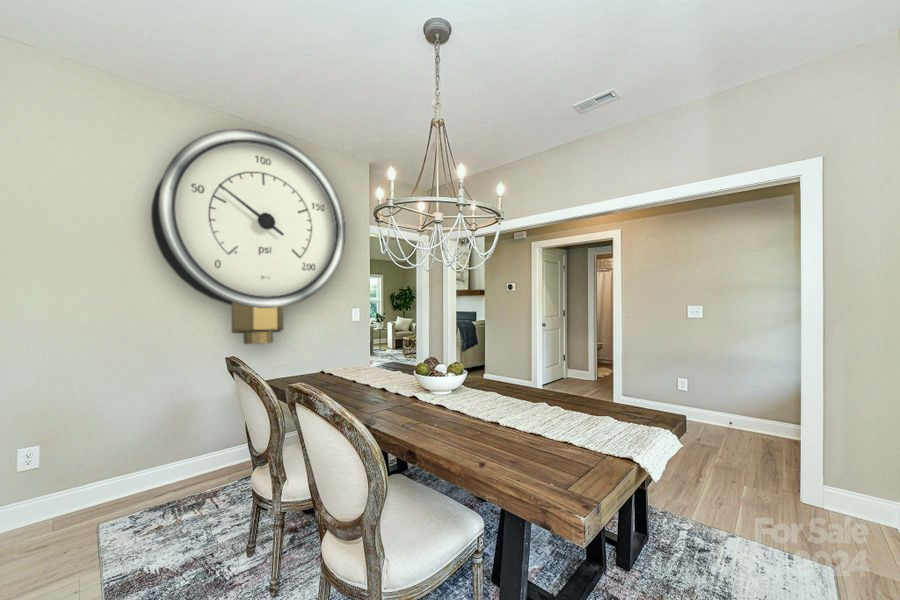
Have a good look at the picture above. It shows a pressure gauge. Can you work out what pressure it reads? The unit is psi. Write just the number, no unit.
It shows 60
